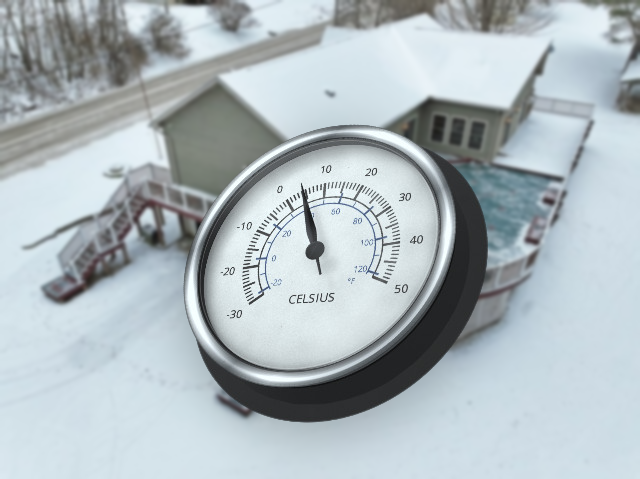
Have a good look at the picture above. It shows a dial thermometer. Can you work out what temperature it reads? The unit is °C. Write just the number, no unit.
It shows 5
